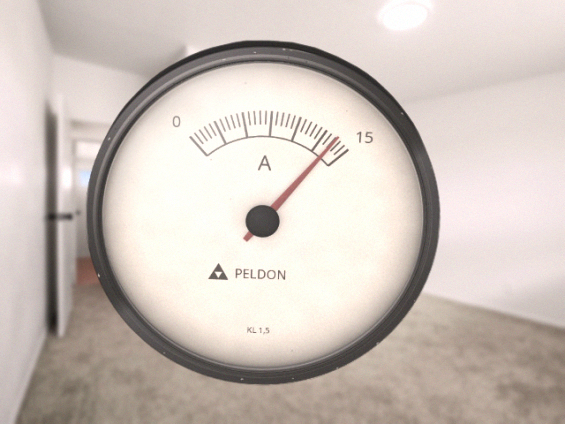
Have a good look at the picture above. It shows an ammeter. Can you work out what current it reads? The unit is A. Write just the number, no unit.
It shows 13.5
